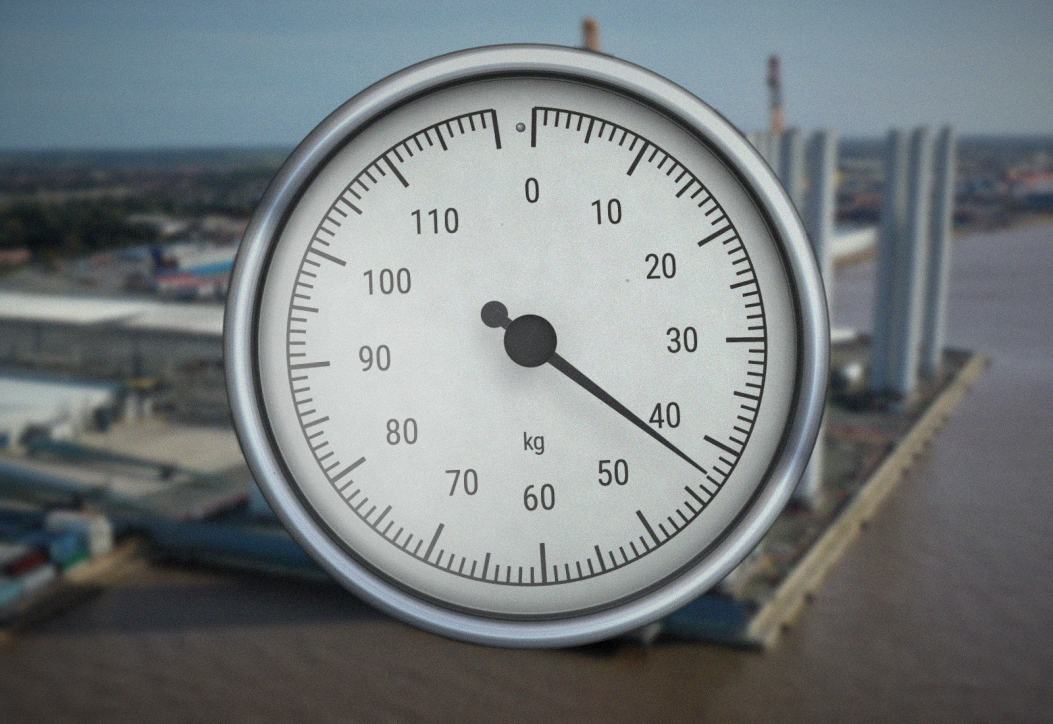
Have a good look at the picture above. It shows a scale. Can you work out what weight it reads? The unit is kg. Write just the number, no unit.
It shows 43
